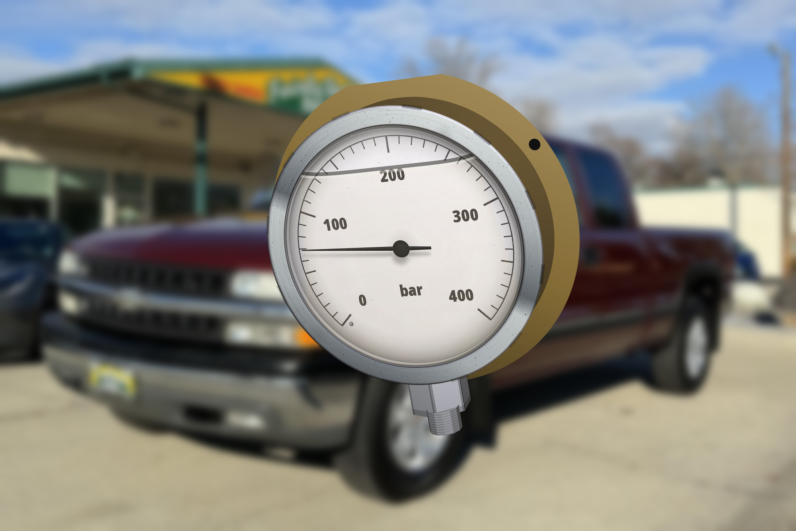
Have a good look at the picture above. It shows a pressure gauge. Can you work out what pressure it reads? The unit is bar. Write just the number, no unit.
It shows 70
